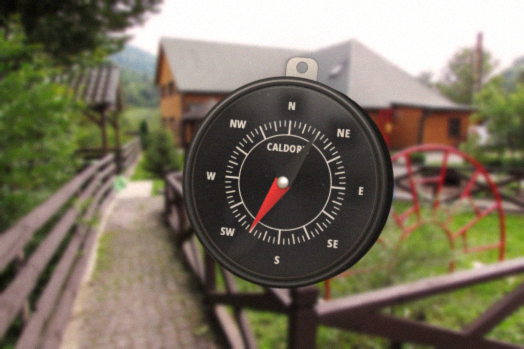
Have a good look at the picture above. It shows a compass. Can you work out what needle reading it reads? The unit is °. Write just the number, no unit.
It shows 210
